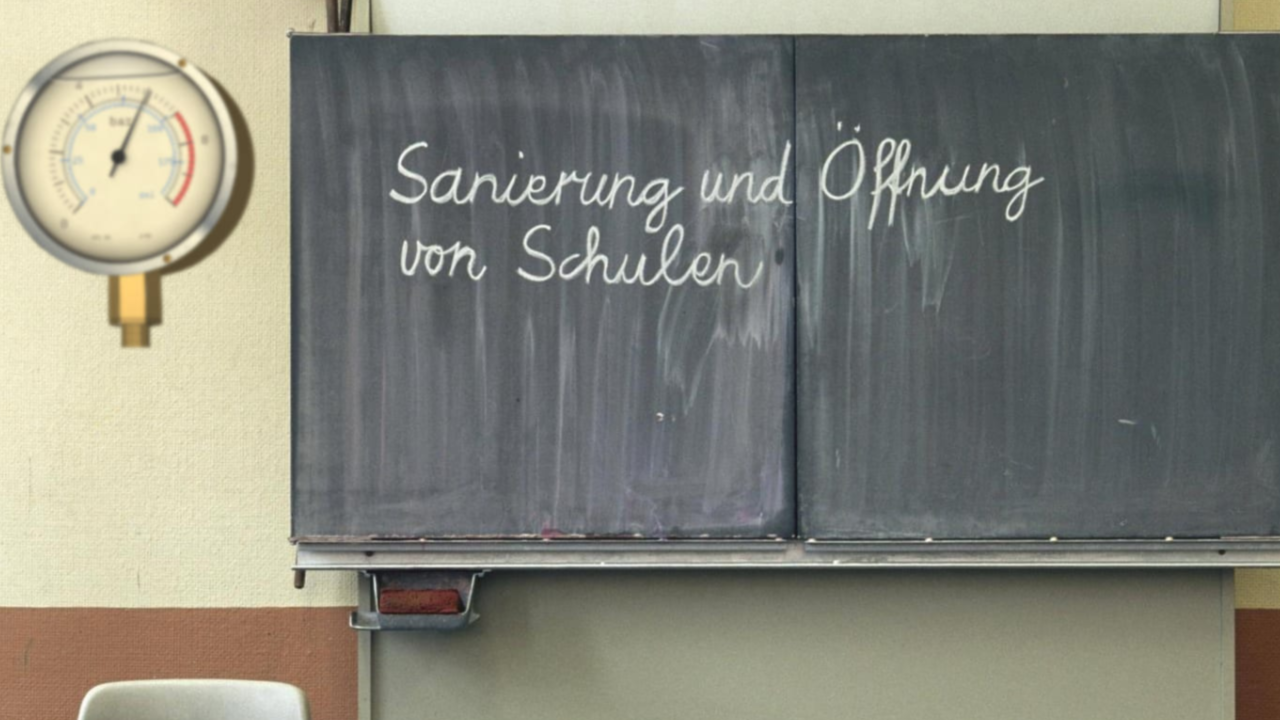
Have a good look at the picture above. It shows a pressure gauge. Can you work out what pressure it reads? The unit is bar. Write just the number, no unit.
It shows 6
